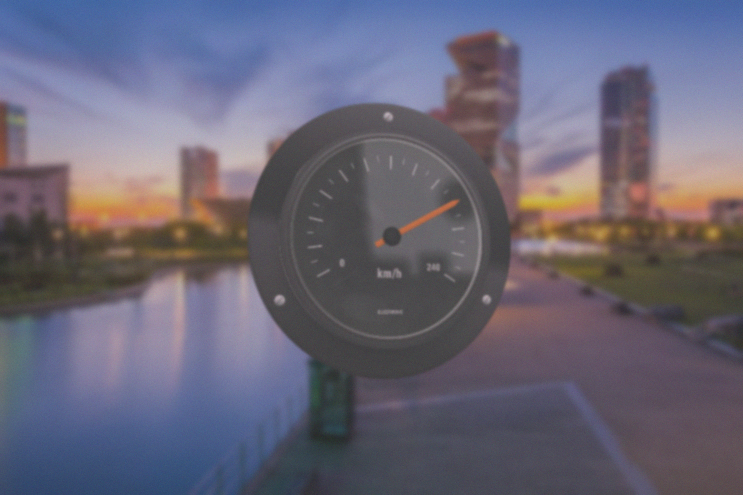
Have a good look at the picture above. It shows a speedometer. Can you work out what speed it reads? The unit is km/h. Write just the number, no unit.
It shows 180
